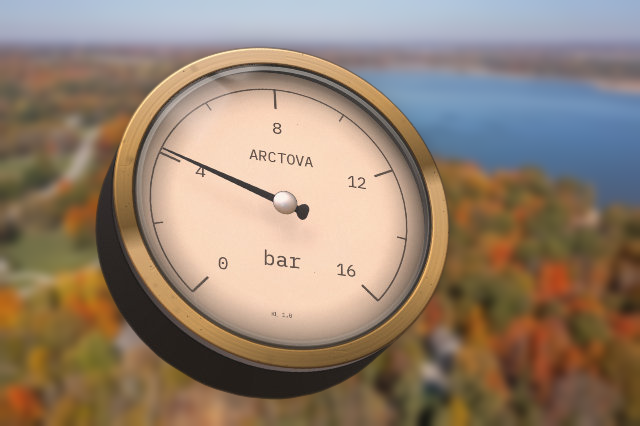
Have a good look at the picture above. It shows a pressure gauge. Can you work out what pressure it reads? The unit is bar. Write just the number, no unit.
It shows 4
